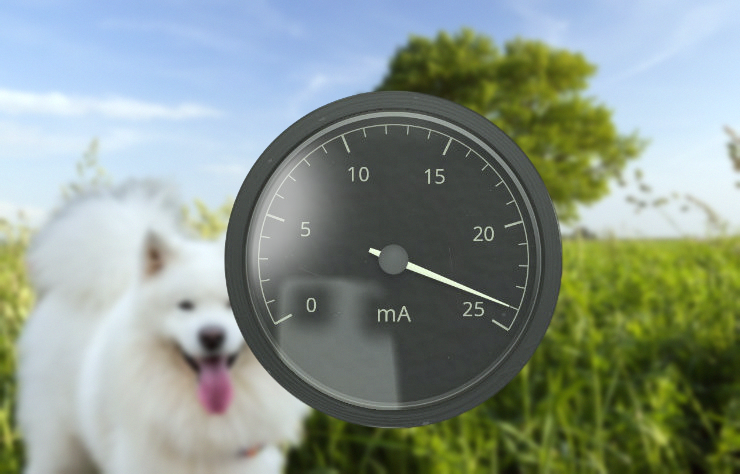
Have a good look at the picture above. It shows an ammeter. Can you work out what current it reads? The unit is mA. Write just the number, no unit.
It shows 24
